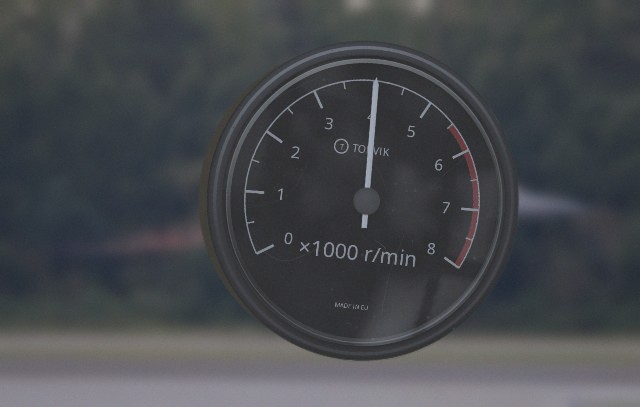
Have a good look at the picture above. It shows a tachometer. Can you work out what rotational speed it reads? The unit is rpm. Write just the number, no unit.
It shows 4000
